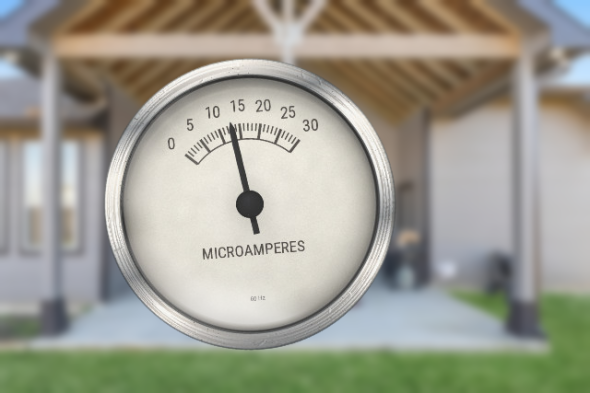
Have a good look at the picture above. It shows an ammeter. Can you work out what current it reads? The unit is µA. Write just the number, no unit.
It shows 13
